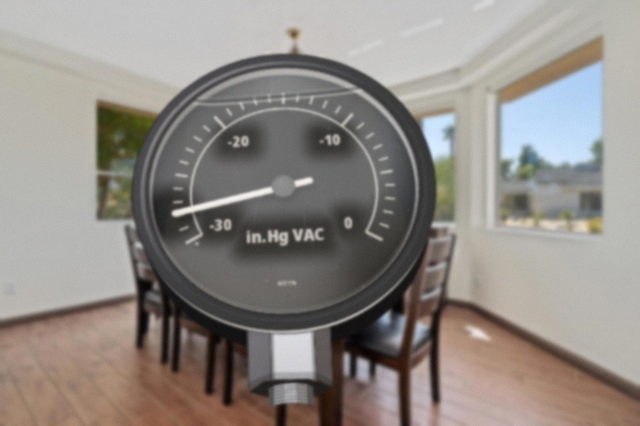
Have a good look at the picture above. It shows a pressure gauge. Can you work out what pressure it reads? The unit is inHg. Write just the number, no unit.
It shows -28
